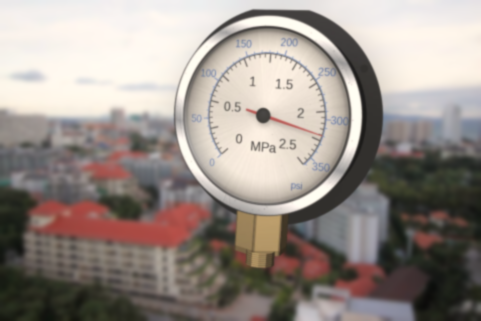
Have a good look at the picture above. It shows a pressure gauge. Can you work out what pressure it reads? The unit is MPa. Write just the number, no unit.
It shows 2.2
